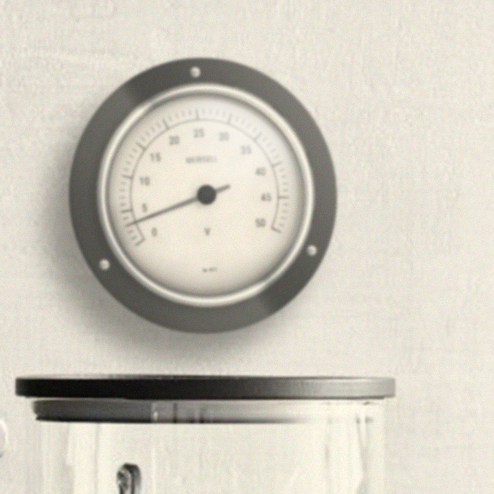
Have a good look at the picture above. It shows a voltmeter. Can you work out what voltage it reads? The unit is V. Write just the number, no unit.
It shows 3
